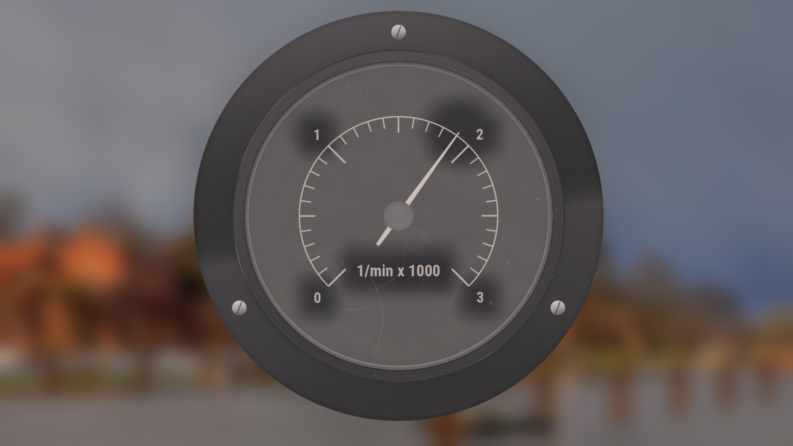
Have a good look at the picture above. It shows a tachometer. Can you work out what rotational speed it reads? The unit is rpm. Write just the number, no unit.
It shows 1900
